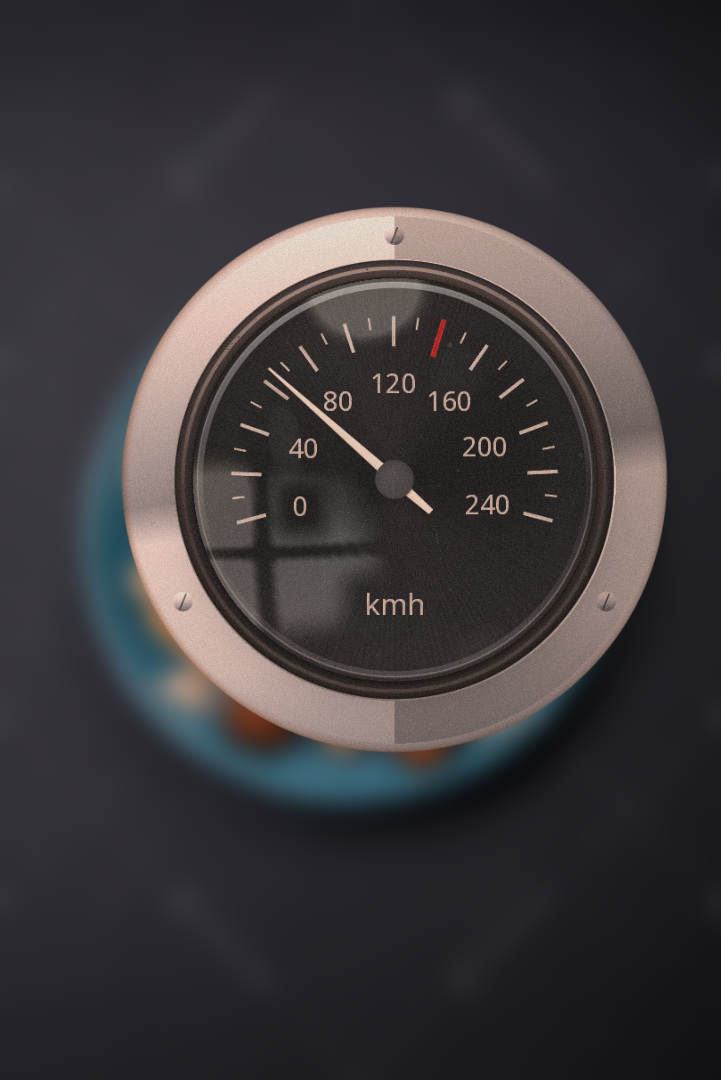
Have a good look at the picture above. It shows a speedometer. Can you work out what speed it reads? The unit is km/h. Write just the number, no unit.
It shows 65
